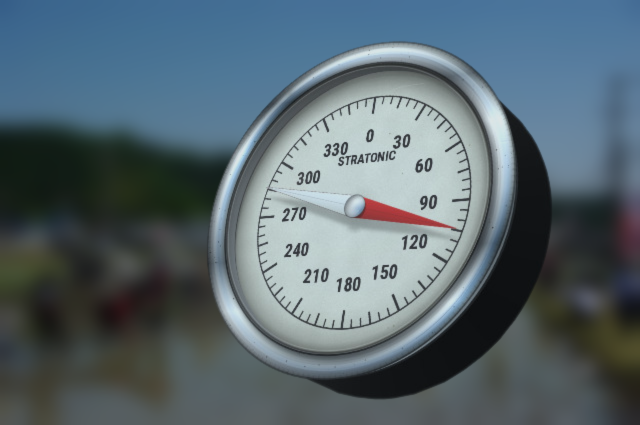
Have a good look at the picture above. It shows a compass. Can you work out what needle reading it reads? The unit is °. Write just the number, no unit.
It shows 105
